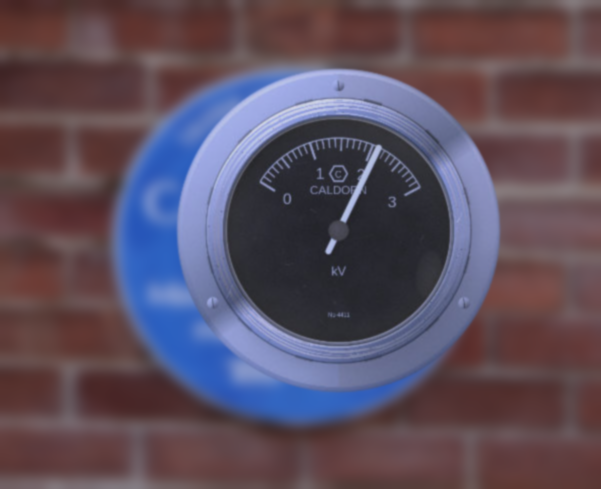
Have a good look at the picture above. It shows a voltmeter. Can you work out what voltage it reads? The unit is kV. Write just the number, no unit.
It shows 2.1
